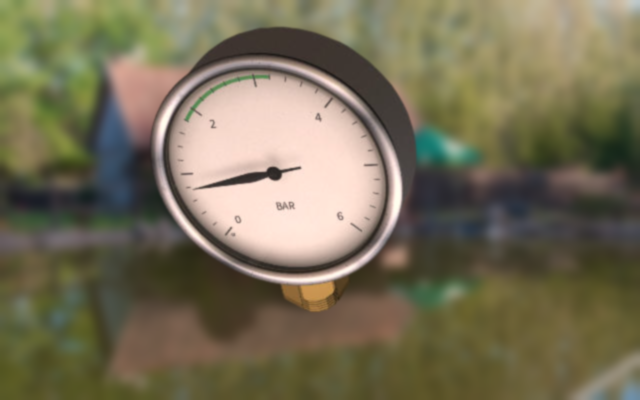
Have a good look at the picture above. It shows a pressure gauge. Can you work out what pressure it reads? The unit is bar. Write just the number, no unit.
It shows 0.8
